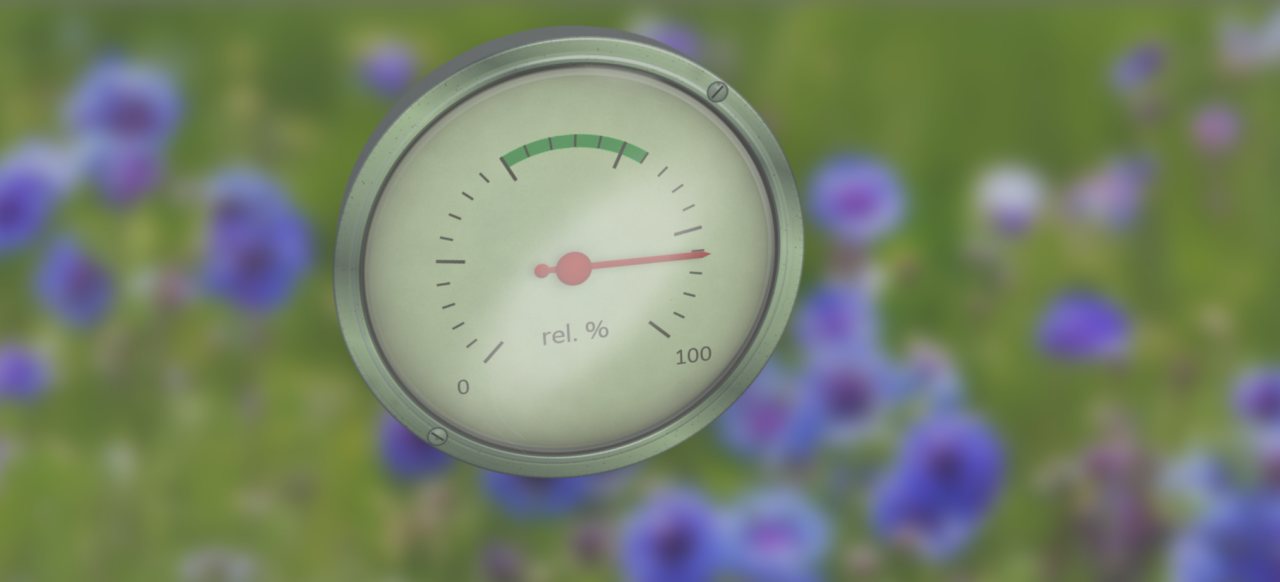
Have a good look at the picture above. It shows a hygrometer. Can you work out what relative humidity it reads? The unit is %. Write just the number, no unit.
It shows 84
